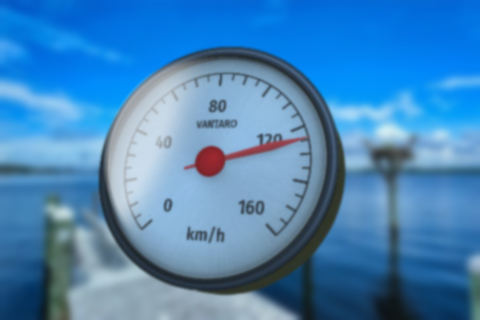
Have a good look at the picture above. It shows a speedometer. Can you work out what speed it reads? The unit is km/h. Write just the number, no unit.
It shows 125
